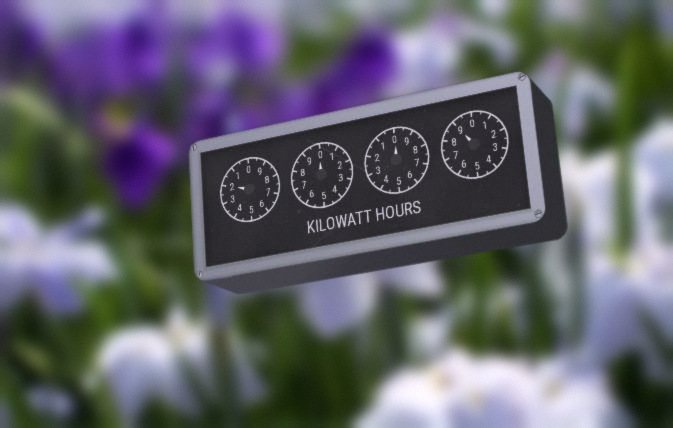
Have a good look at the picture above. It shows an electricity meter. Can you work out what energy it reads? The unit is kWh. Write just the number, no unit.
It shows 1999
